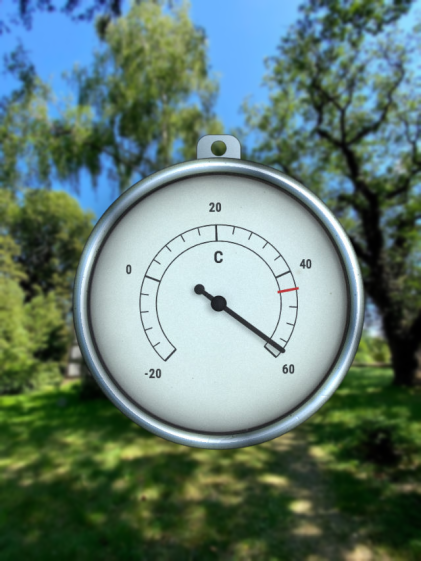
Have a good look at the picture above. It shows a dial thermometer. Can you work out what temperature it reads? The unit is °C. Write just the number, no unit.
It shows 58
